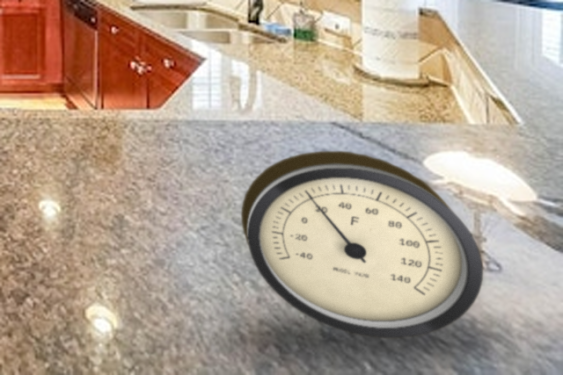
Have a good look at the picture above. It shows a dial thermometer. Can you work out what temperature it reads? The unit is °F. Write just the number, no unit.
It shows 20
